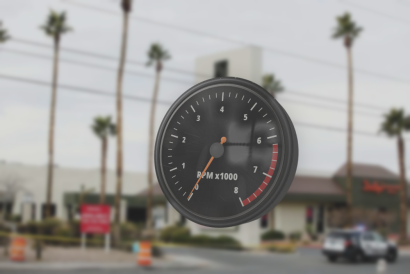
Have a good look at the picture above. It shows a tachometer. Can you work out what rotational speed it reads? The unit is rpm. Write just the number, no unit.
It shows 0
